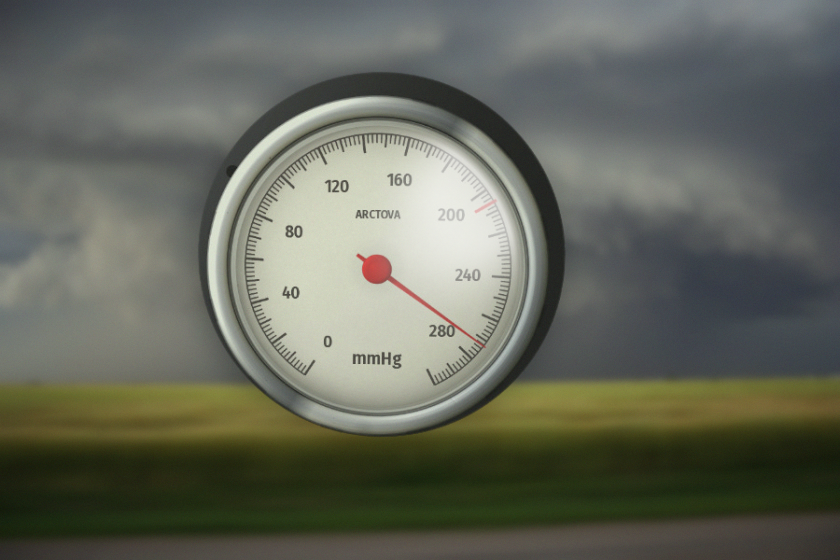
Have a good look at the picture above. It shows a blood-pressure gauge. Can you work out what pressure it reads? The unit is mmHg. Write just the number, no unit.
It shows 272
